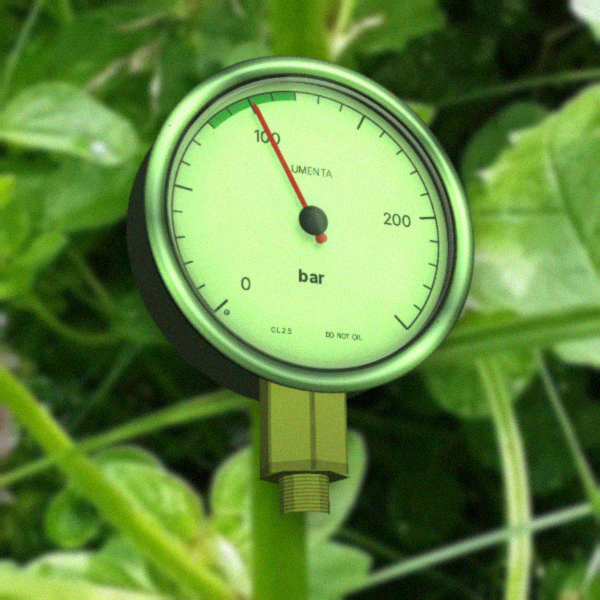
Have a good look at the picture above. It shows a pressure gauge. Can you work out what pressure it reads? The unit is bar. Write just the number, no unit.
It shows 100
